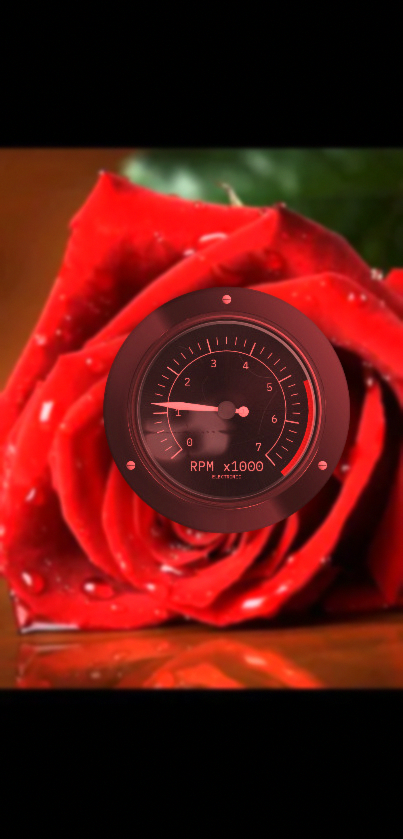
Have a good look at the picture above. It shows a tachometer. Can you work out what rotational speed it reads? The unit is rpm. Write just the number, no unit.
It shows 1200
